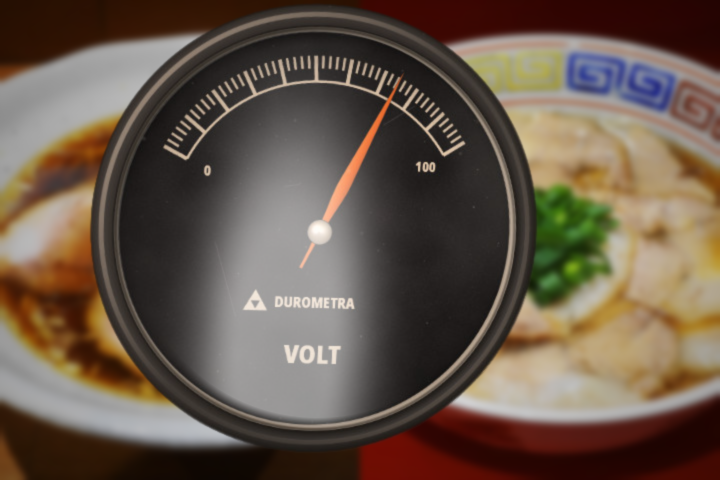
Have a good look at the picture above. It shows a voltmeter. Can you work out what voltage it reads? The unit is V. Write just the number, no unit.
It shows 74
